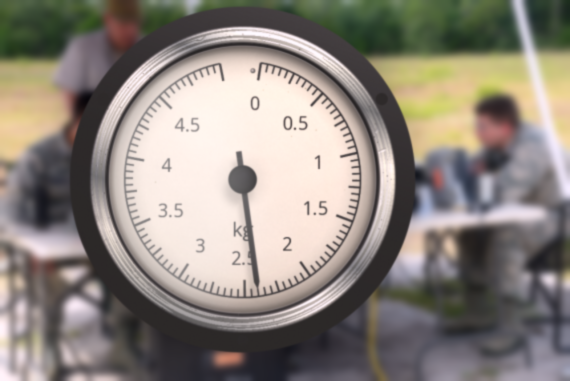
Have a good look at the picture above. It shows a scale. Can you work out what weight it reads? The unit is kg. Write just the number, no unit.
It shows 2.4
